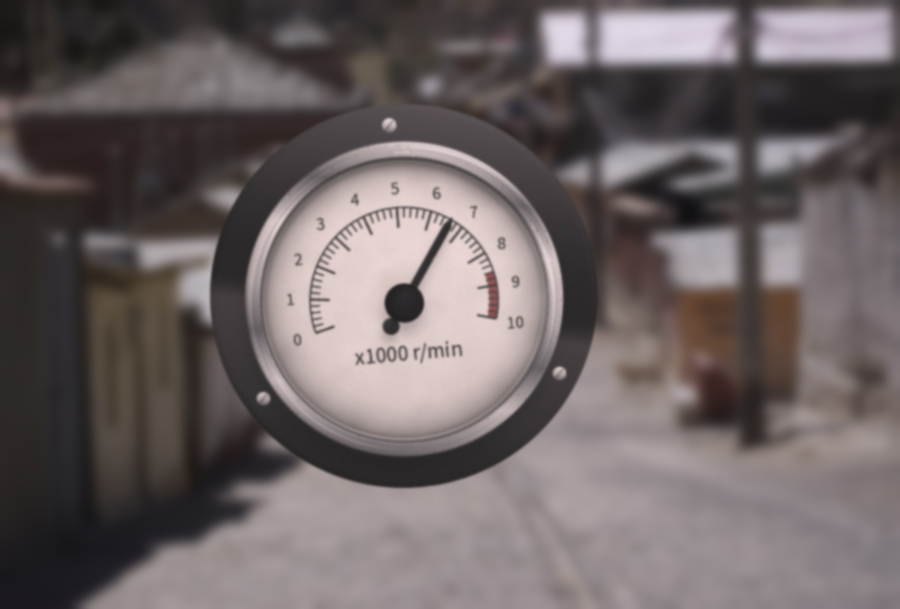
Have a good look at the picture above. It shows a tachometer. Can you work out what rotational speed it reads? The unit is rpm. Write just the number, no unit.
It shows 6600
